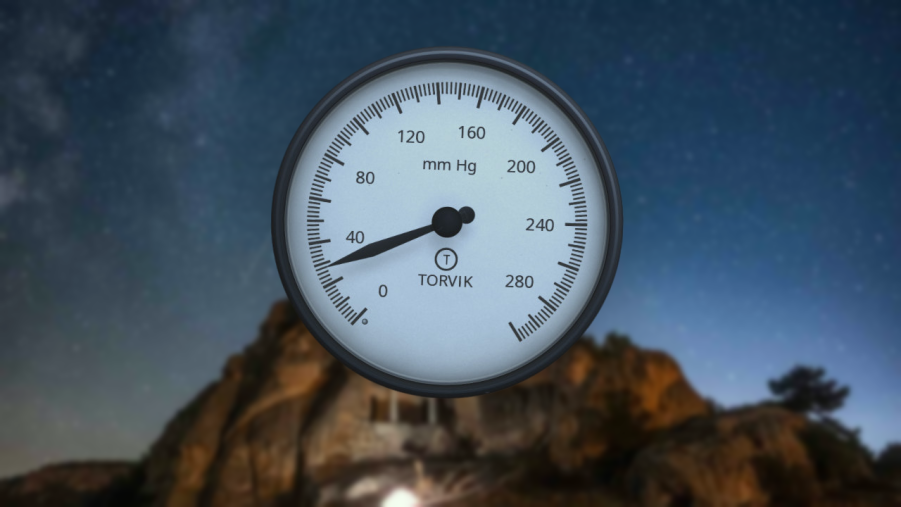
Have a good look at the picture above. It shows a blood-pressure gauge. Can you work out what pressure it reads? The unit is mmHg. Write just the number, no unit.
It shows 28
